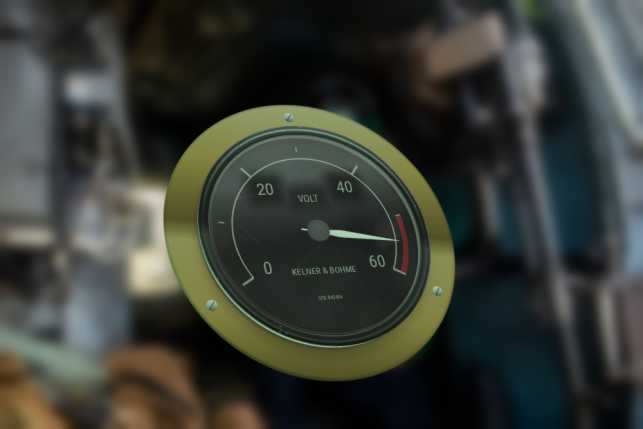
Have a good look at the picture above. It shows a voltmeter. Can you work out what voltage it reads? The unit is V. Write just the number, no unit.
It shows 55
